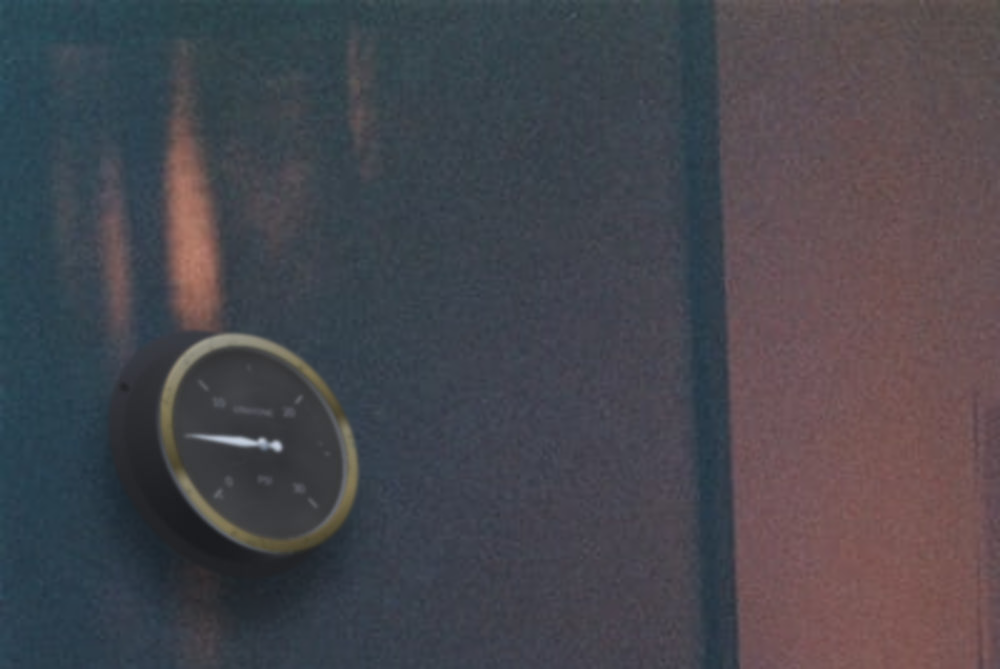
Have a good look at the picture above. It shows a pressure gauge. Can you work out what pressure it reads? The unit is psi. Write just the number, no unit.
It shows 5
